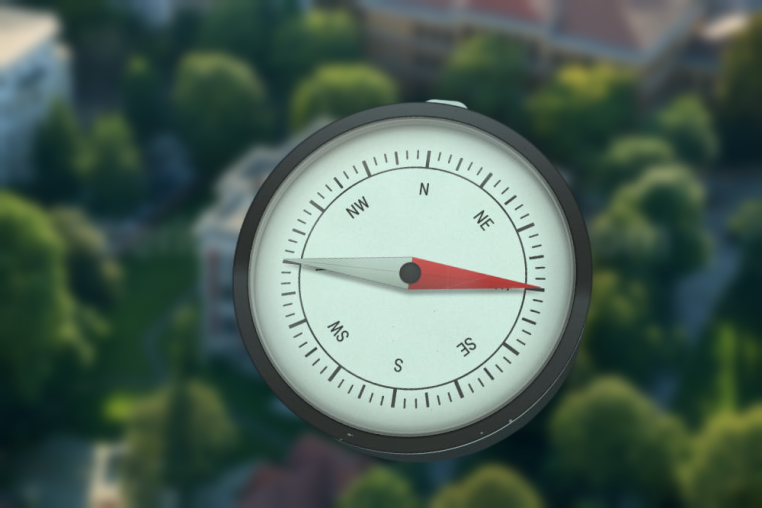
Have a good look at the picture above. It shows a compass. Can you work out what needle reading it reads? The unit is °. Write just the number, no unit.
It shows 90
